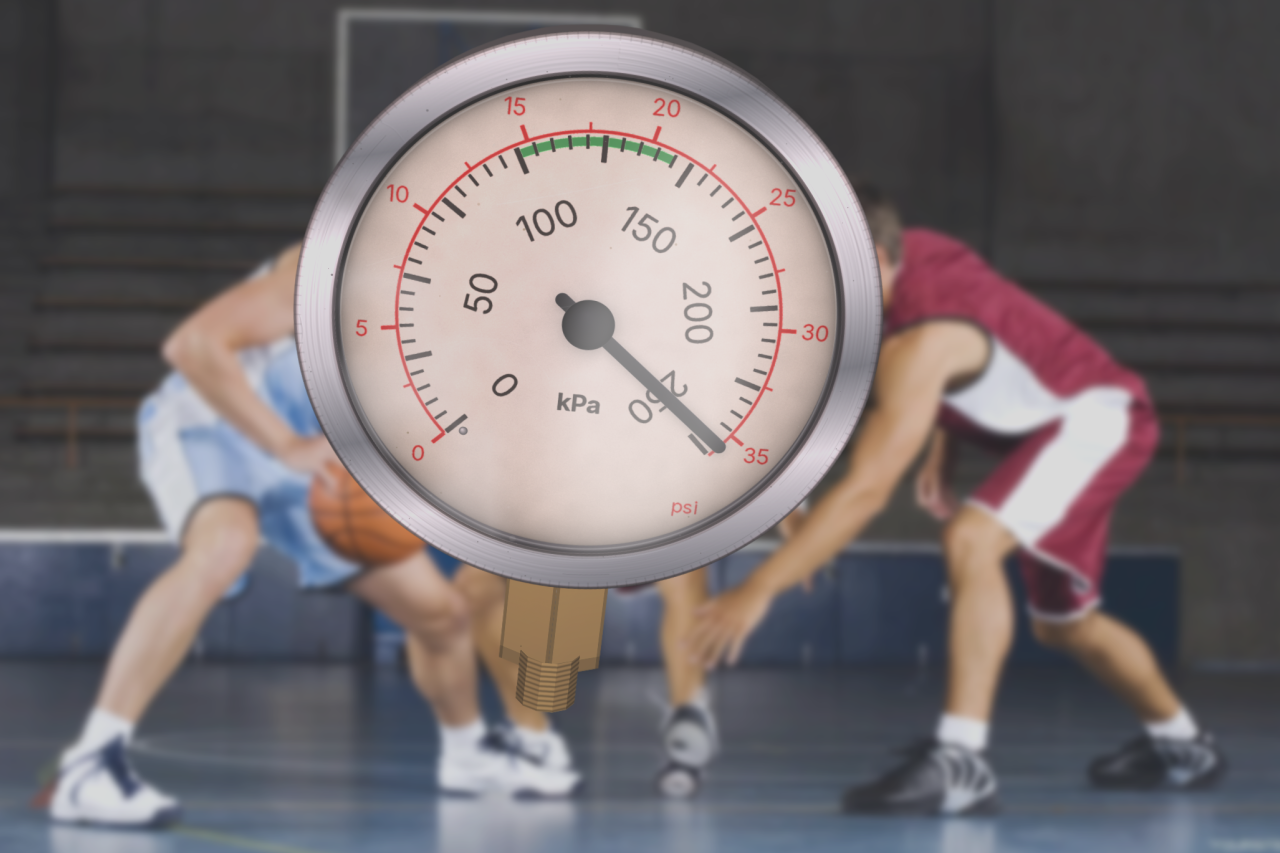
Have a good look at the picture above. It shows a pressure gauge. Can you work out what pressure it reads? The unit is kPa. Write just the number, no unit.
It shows 245
